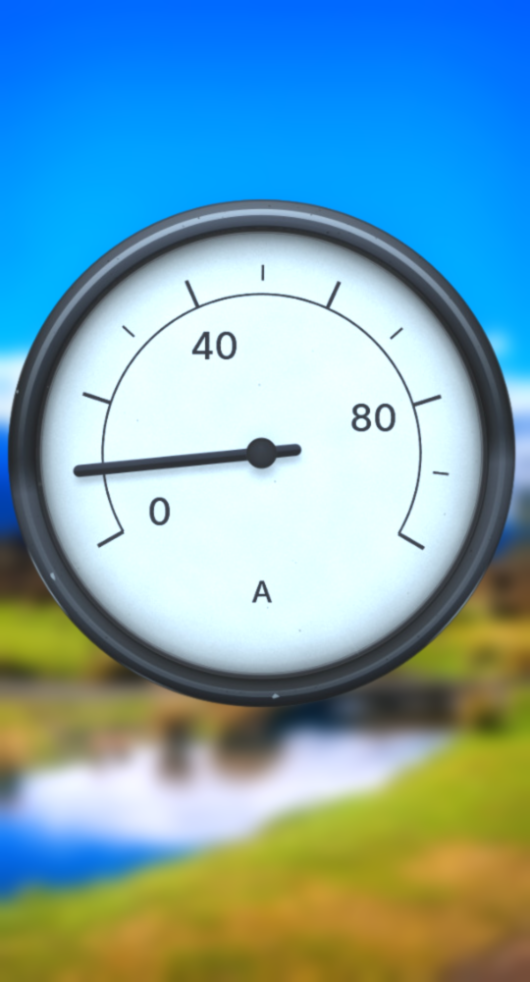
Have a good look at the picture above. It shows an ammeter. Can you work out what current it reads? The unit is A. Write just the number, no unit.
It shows 10
